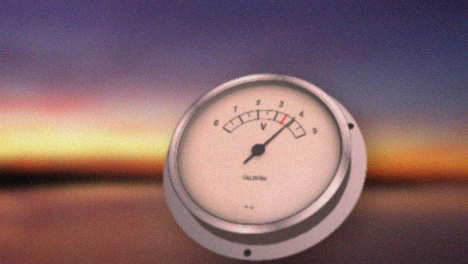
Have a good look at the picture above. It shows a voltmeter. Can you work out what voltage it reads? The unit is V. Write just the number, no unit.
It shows 4
